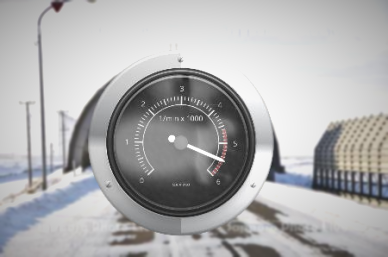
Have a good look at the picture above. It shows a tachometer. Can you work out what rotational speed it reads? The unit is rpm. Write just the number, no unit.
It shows 5500
